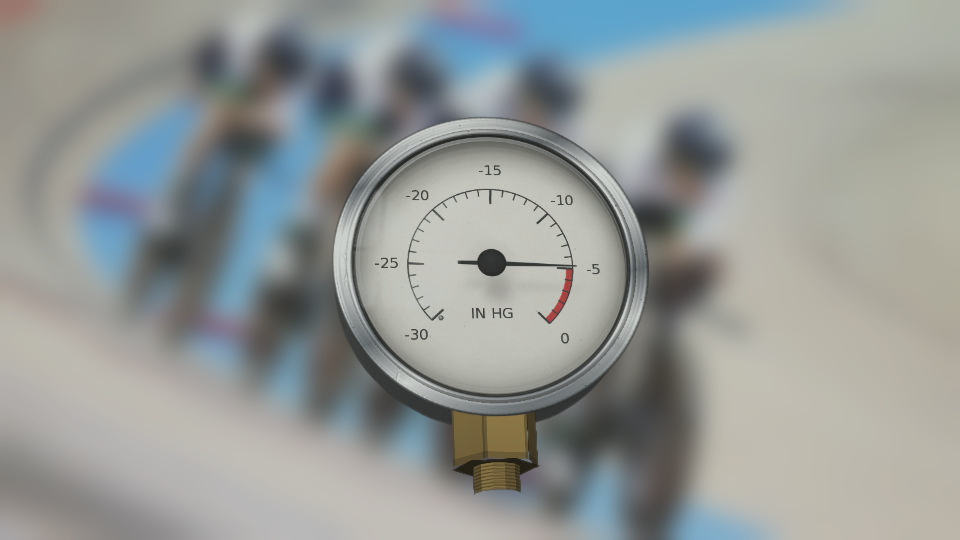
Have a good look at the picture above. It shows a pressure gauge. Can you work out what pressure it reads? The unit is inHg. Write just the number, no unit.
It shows -5
